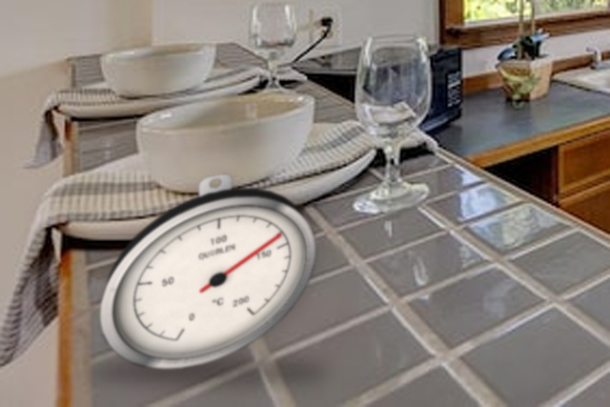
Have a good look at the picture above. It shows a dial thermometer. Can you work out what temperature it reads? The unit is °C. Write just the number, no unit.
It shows 140
